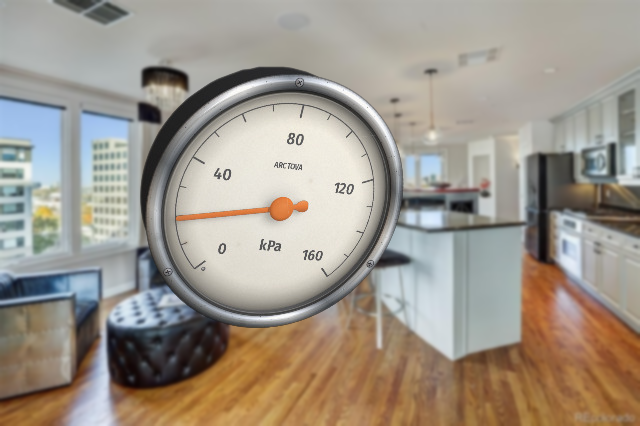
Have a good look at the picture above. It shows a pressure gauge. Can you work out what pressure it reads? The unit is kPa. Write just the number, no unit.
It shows 20
